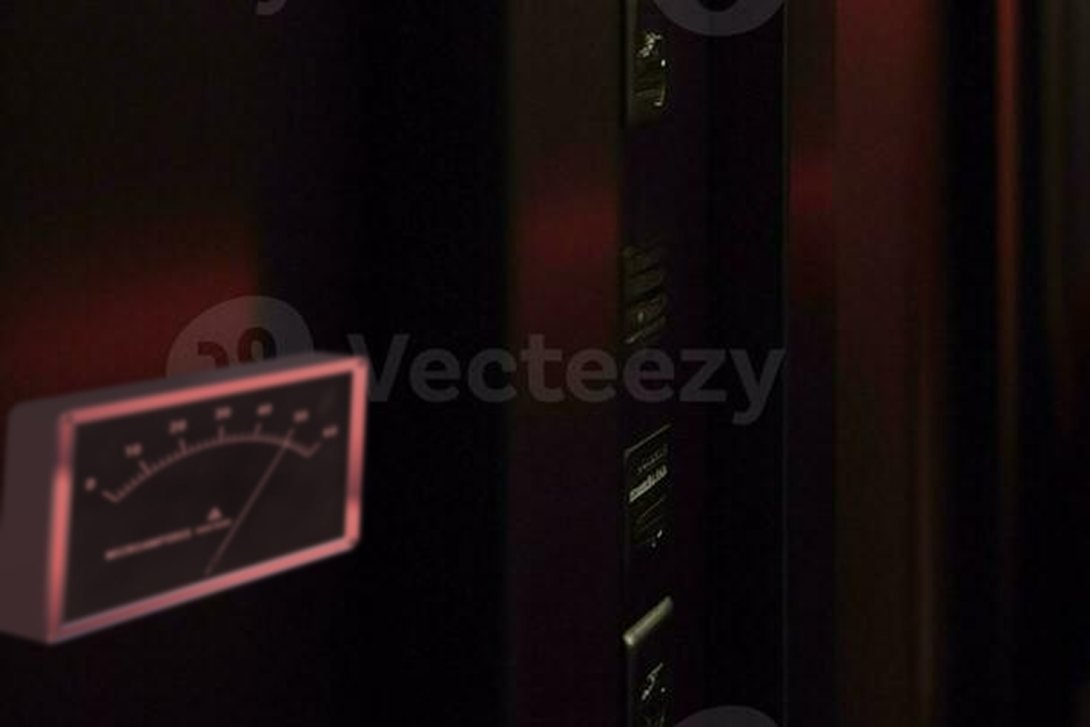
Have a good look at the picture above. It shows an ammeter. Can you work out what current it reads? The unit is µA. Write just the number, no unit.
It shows 50
